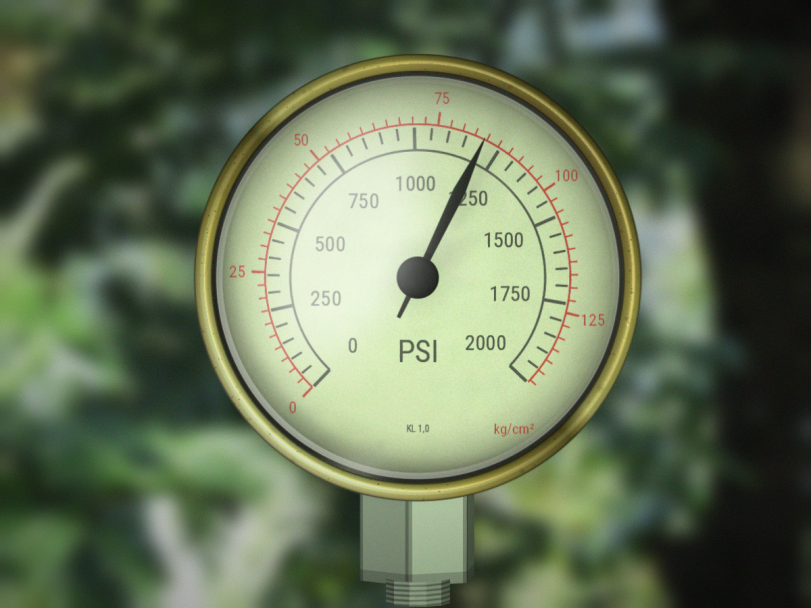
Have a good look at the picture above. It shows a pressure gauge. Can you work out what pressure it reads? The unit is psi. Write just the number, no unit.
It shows 1200
